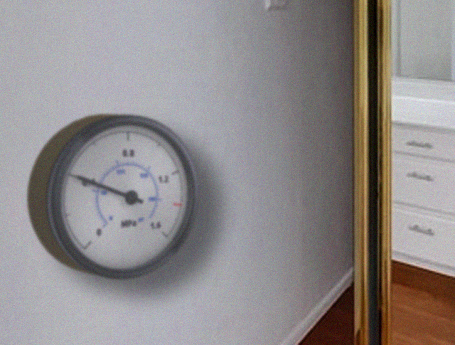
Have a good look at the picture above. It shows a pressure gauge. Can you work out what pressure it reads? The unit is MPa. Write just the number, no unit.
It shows 0.4
